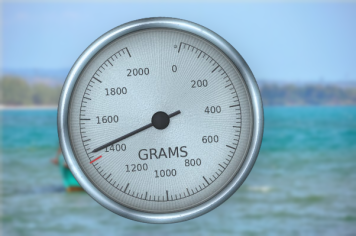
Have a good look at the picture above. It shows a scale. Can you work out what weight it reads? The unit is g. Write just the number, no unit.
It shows 1440
